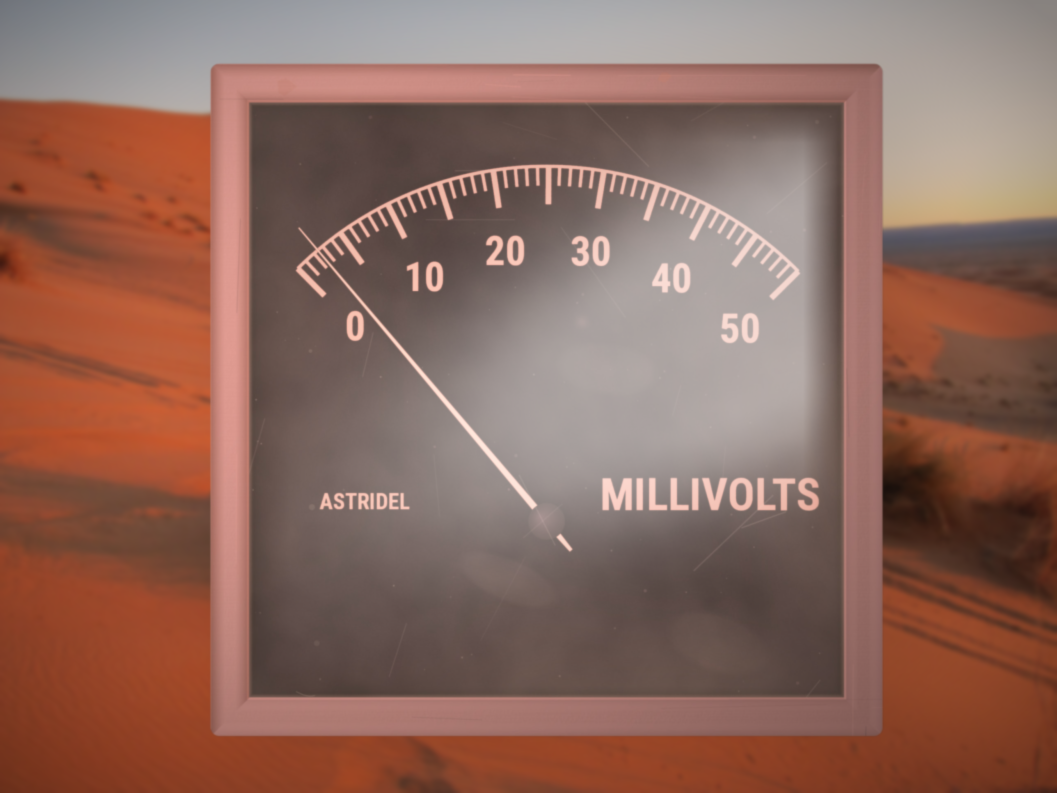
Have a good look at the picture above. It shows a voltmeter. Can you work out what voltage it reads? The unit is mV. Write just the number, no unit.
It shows 2.5
